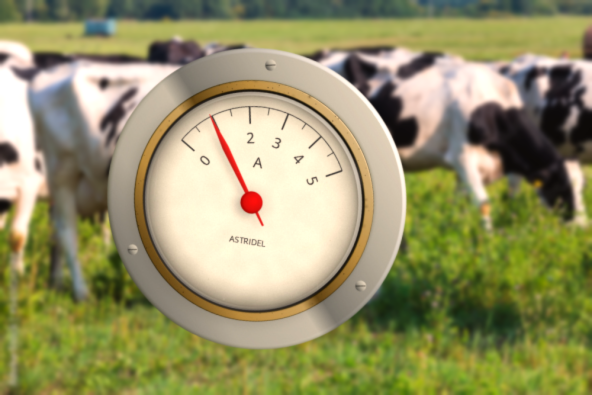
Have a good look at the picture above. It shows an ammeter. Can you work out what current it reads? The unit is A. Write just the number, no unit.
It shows 1
